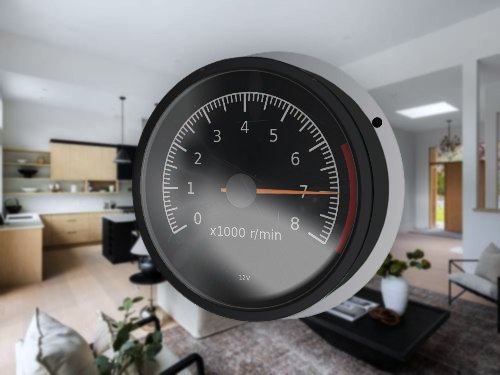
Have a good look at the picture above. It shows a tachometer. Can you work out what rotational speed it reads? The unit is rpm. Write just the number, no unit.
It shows 7000
